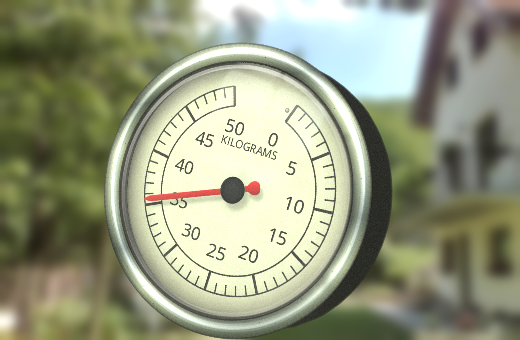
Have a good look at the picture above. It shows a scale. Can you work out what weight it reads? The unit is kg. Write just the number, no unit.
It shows 35.5
